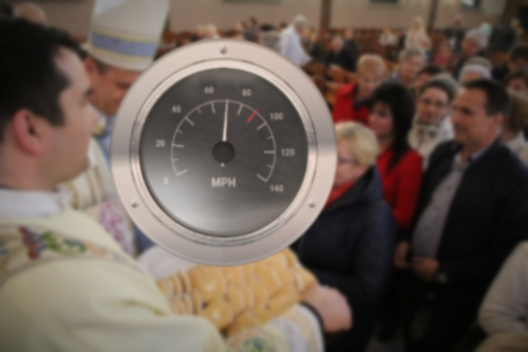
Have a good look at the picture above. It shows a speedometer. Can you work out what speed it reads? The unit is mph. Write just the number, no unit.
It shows 70
